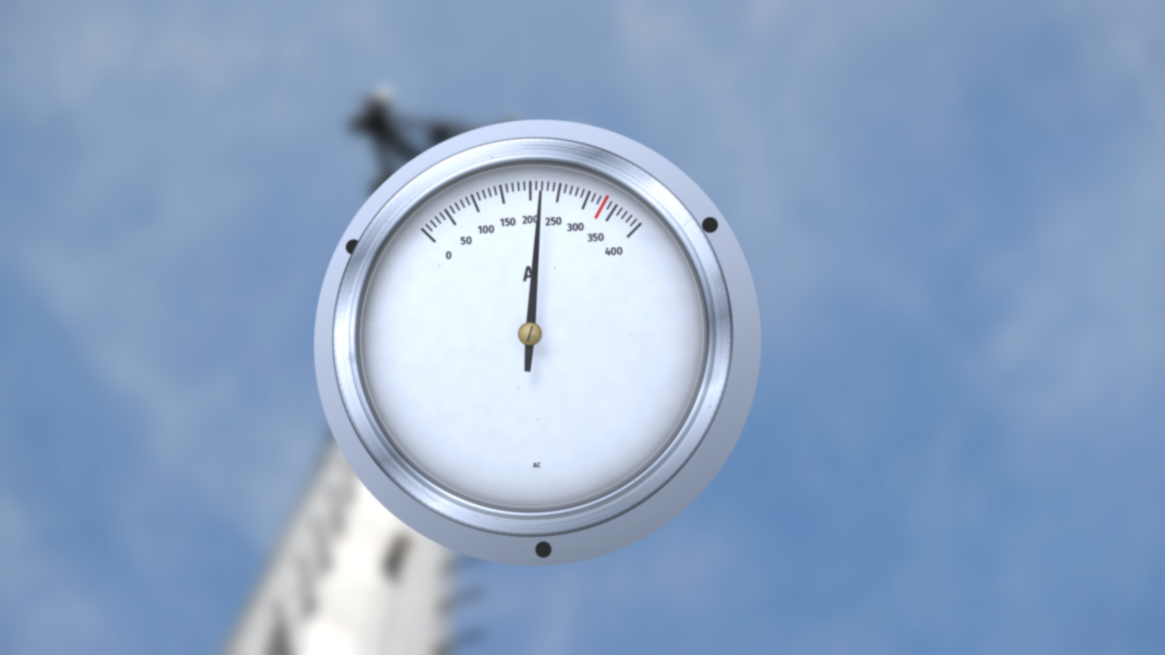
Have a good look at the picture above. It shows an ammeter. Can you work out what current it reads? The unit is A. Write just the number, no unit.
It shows 220
